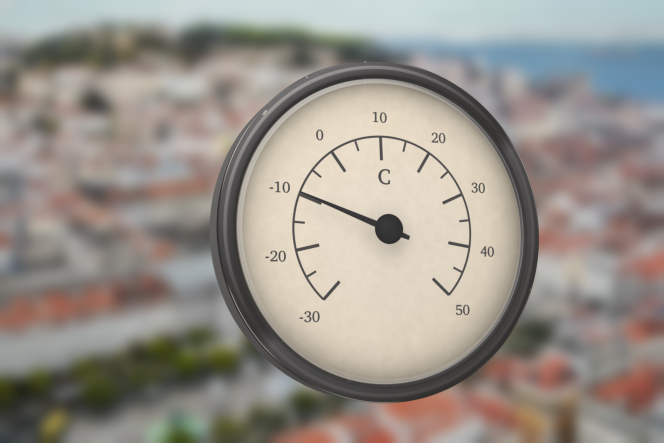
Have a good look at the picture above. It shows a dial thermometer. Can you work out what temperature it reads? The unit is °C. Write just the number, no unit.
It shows -10
